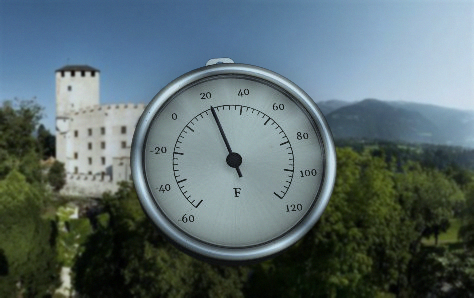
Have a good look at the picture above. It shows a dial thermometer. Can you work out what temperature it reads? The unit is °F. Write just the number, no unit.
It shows 20
